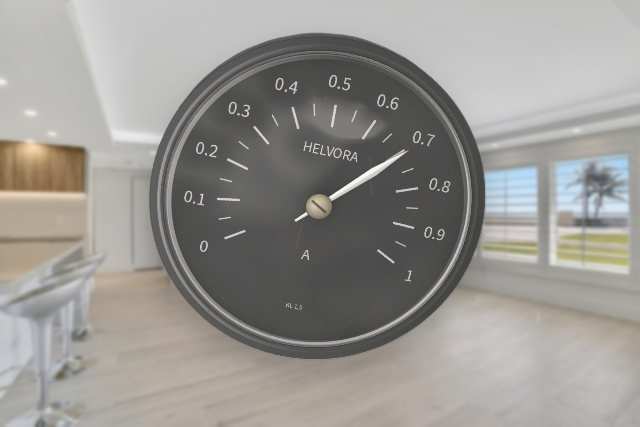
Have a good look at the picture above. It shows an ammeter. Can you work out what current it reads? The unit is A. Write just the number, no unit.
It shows 0.7
